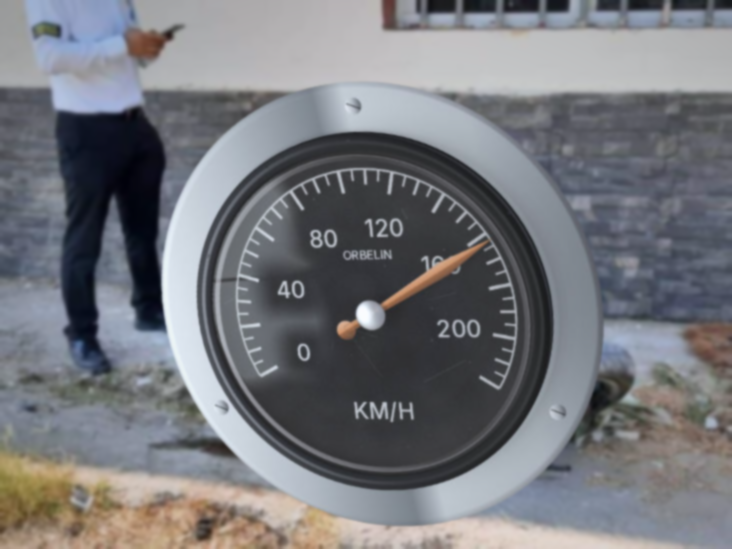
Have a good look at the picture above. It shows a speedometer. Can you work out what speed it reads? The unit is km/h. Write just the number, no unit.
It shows 162.5
